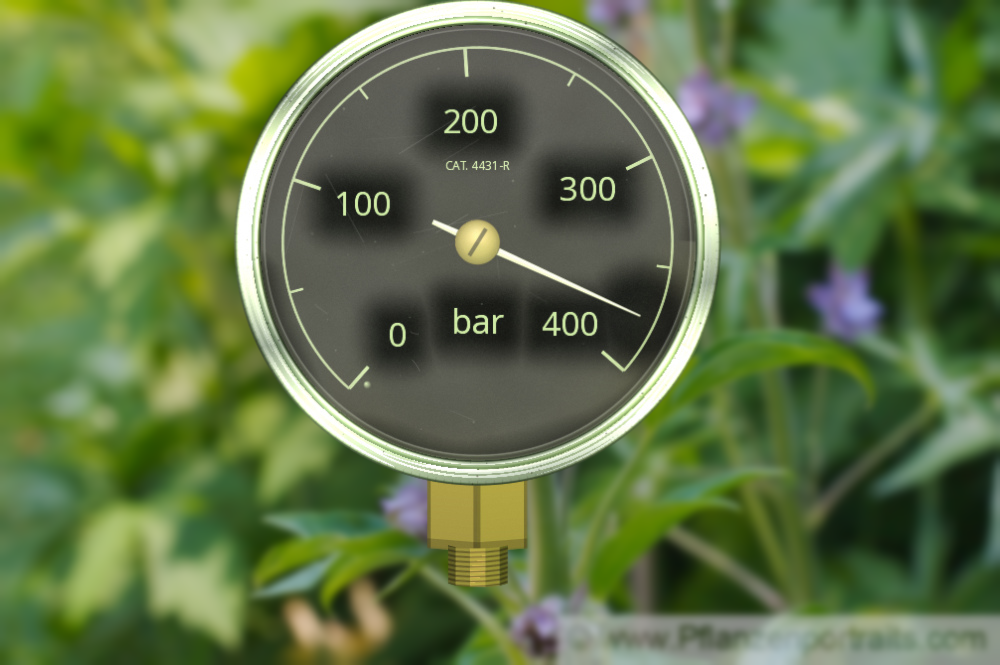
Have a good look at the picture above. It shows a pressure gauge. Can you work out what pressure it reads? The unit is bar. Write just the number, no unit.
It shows 375
